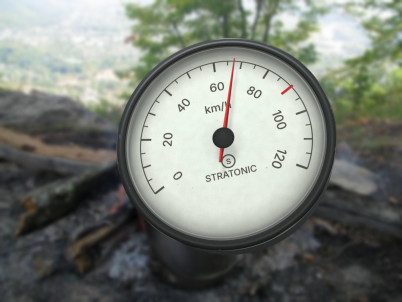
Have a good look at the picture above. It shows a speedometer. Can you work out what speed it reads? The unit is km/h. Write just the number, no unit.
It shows 67.5
